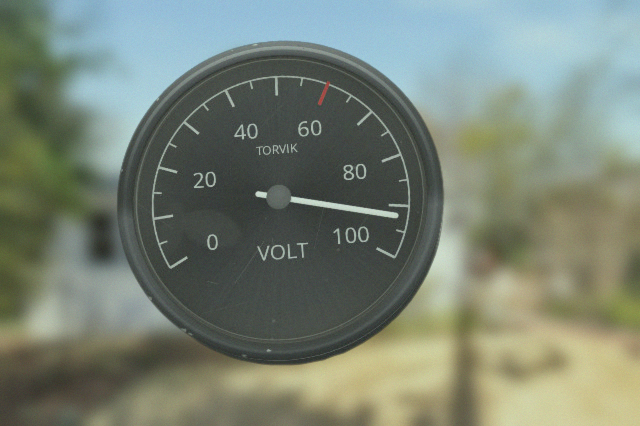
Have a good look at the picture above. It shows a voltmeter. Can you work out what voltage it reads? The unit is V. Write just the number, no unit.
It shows 92.5
